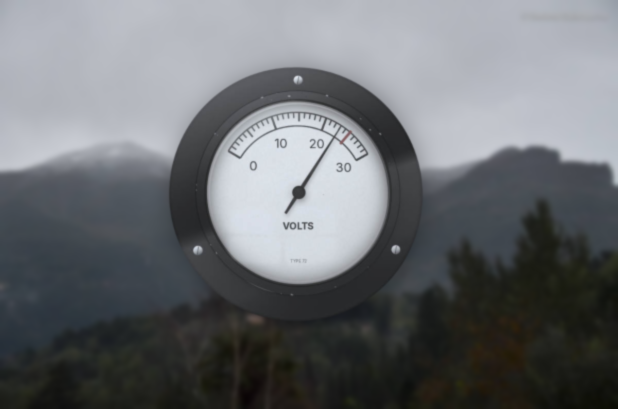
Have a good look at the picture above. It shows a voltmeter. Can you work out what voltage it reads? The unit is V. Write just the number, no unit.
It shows 23
